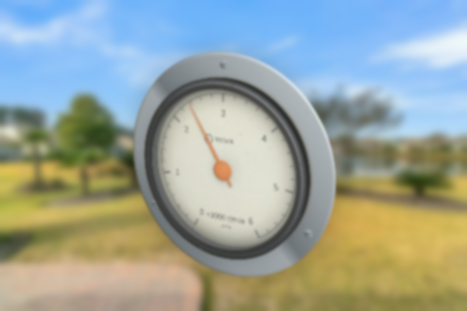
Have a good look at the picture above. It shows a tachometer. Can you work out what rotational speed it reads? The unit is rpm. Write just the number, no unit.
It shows 2400
